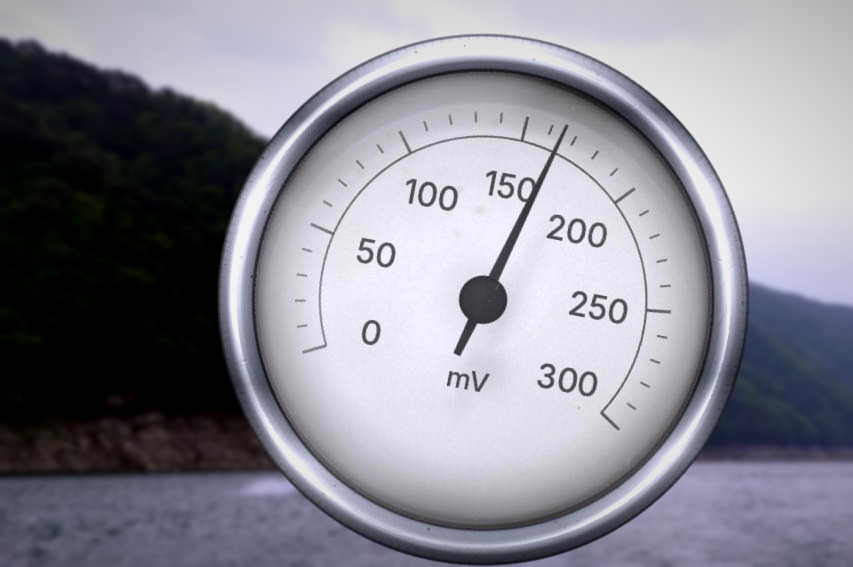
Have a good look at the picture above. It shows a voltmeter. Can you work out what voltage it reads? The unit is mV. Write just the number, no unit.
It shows 165
